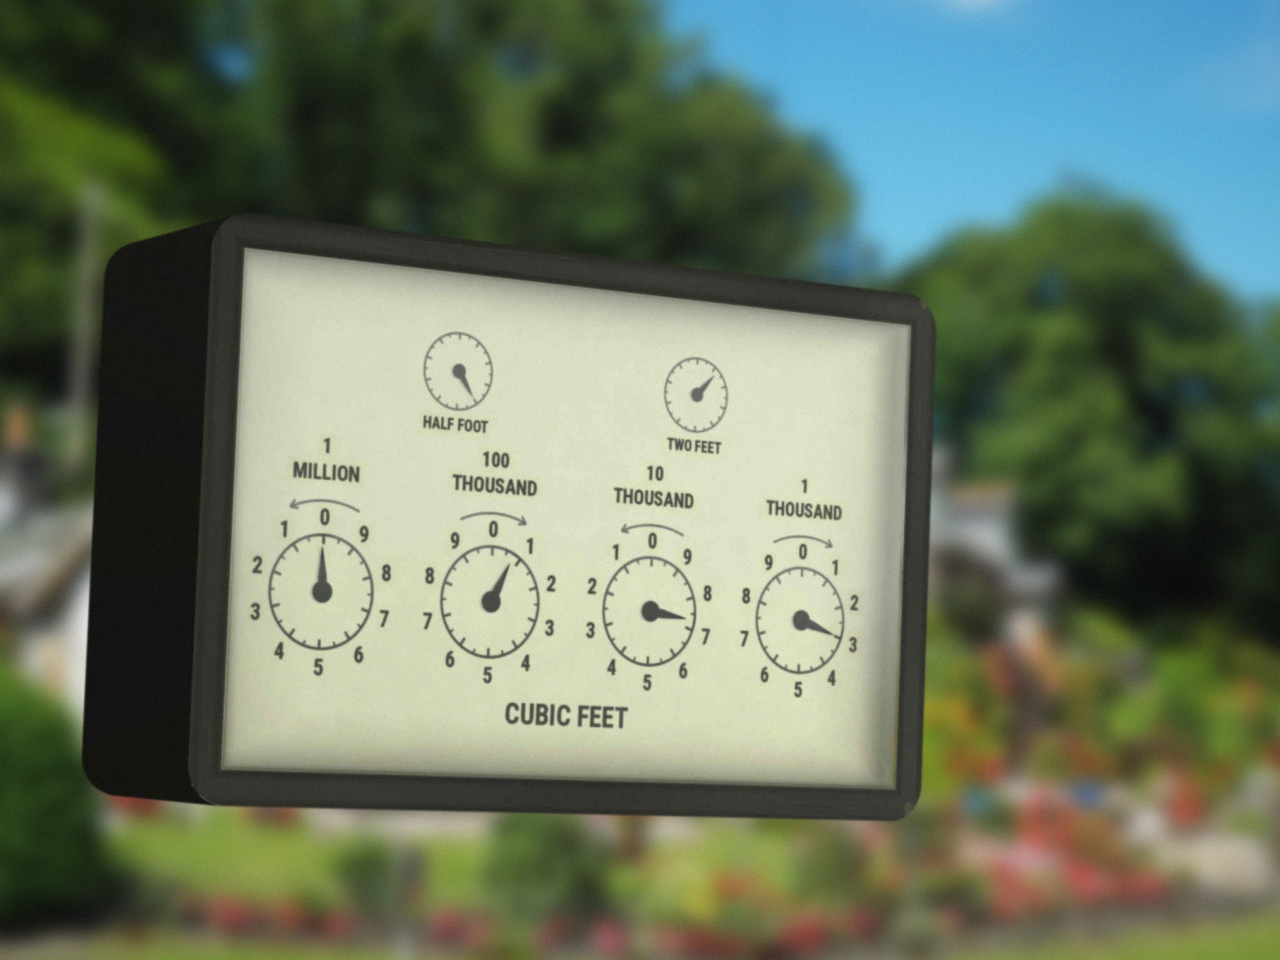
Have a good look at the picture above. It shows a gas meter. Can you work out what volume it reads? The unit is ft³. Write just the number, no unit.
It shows 7300
